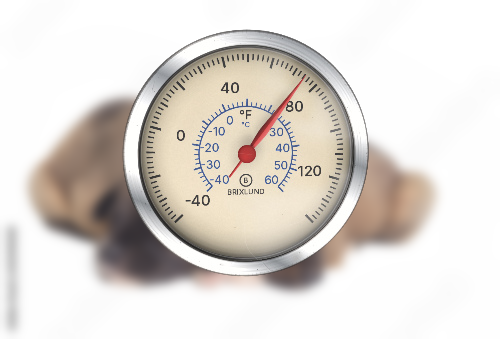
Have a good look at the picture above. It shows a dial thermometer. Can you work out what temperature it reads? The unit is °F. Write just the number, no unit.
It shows 74
